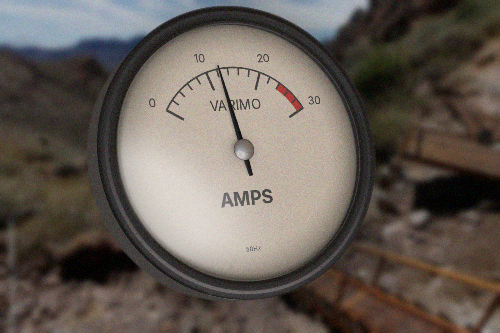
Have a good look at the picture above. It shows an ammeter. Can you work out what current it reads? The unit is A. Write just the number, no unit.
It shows 12
